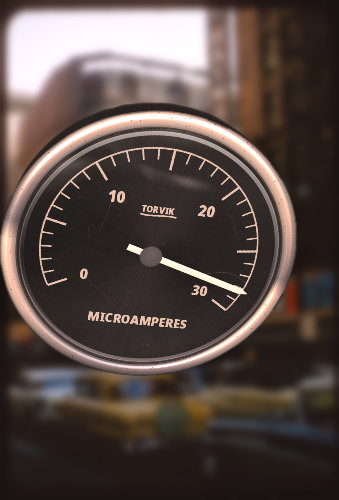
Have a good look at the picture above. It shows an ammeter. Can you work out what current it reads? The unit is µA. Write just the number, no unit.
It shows 28
